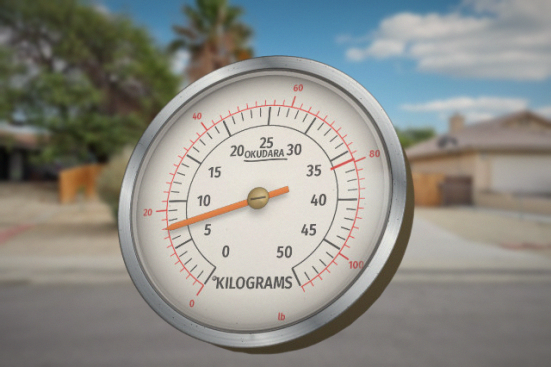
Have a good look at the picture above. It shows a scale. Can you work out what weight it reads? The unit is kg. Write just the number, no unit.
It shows 7
